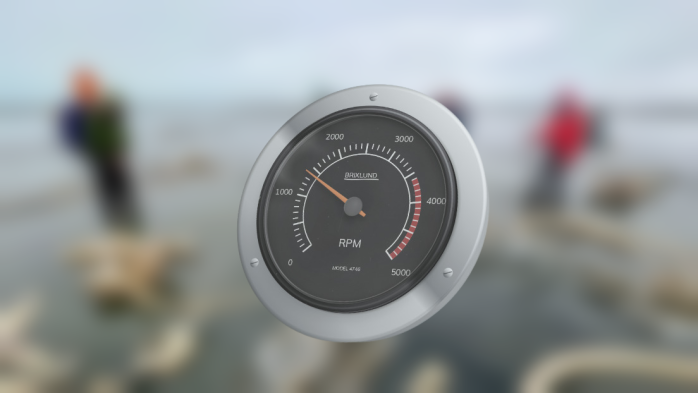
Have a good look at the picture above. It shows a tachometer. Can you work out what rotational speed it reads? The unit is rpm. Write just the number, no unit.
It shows 1400
